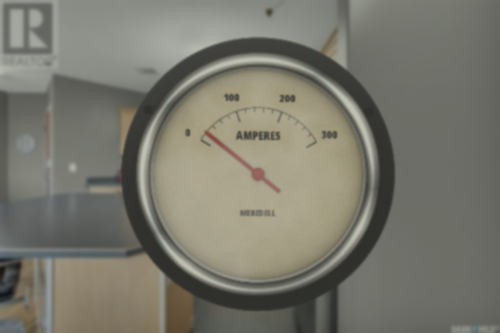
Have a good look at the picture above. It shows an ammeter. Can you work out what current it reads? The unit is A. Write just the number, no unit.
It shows 20
